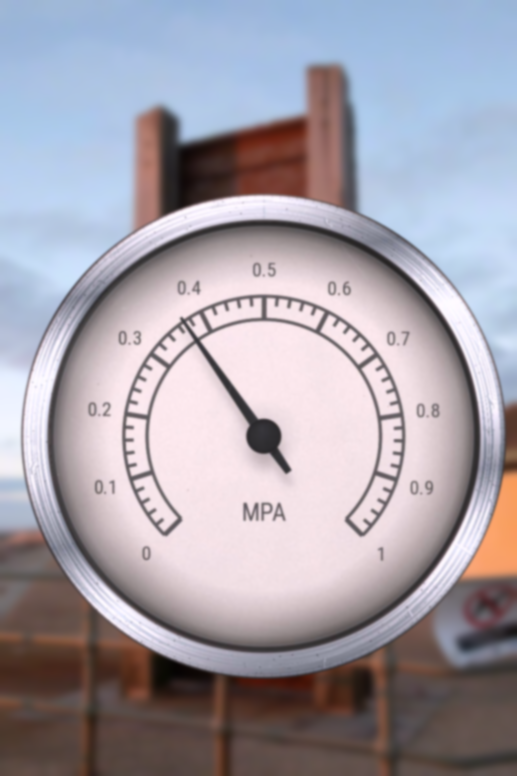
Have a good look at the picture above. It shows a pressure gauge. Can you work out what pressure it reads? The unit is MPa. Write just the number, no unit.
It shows 0.37
